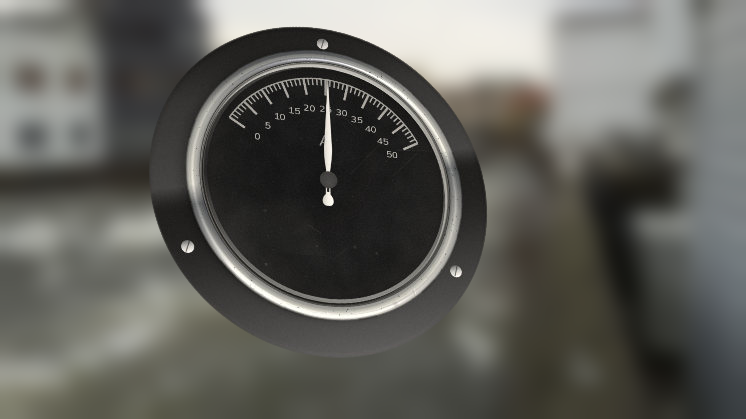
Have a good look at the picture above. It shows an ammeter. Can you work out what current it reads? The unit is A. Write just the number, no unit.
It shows 25
